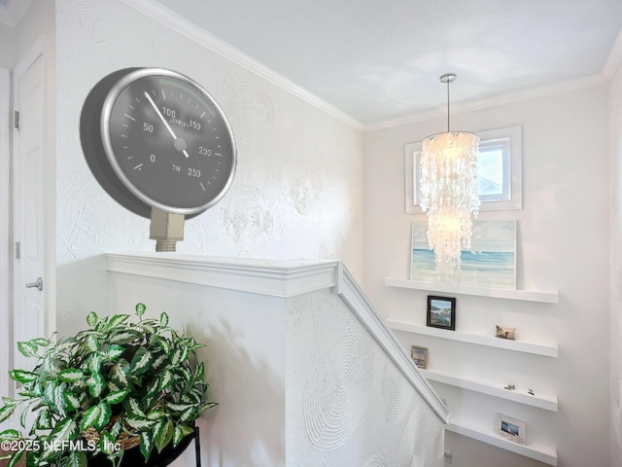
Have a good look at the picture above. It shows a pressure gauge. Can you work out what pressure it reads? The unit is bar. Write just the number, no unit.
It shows 80
